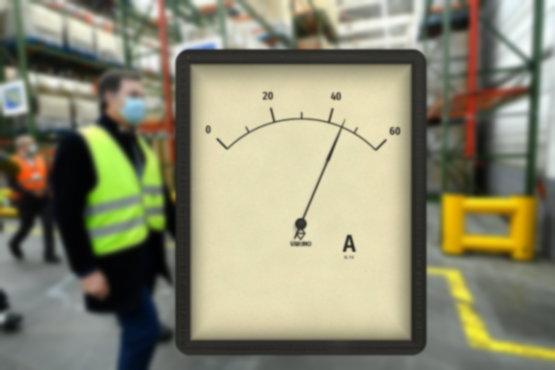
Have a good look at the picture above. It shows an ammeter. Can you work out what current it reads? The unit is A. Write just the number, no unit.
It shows 45
